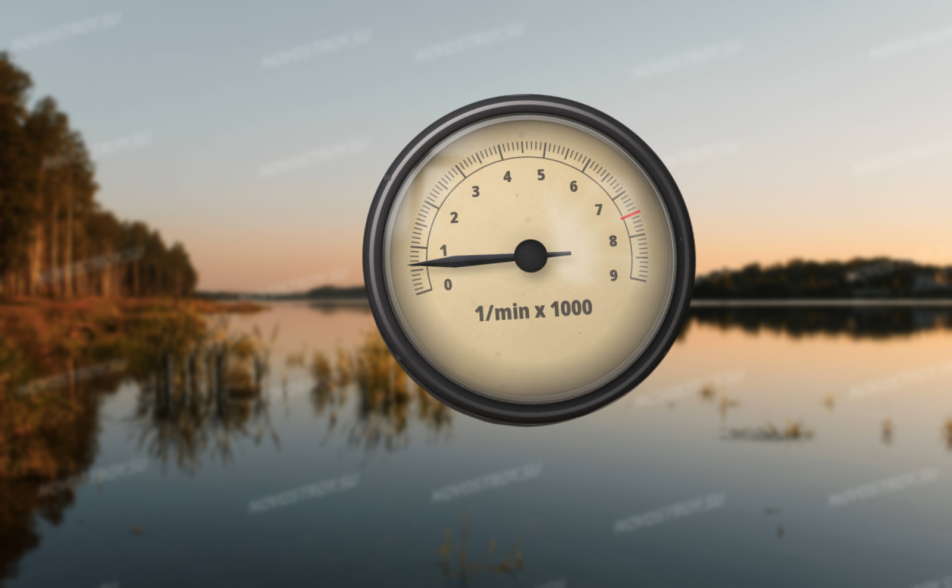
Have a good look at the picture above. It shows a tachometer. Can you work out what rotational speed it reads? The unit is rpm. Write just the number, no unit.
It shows 600
